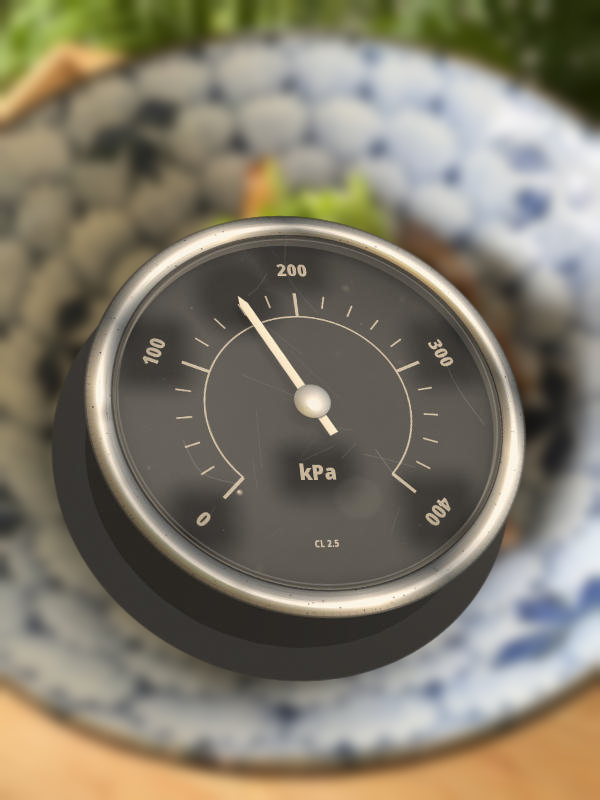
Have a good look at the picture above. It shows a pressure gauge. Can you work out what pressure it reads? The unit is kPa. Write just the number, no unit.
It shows 160
